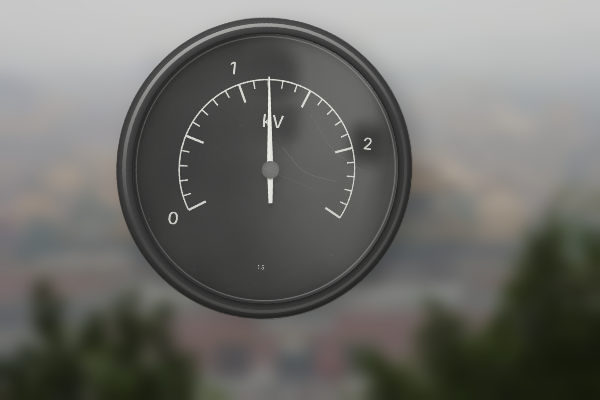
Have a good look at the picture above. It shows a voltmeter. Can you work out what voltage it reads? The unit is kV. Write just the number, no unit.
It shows 1.2
